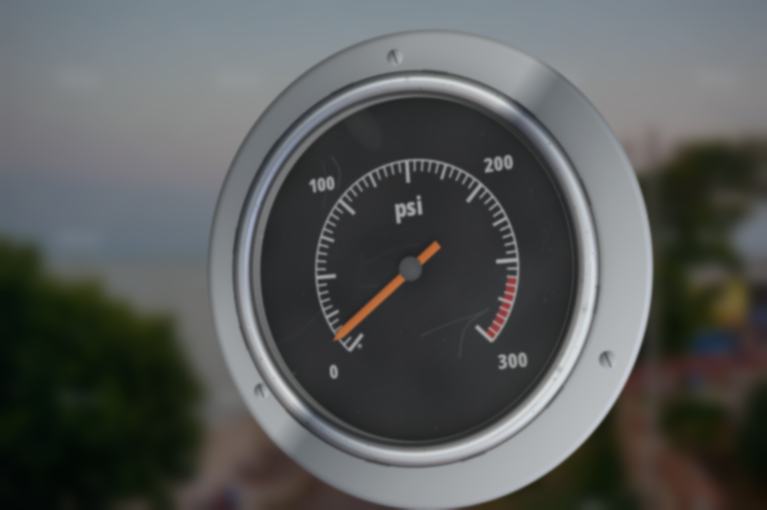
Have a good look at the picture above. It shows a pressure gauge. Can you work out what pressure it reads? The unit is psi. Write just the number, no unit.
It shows 10
